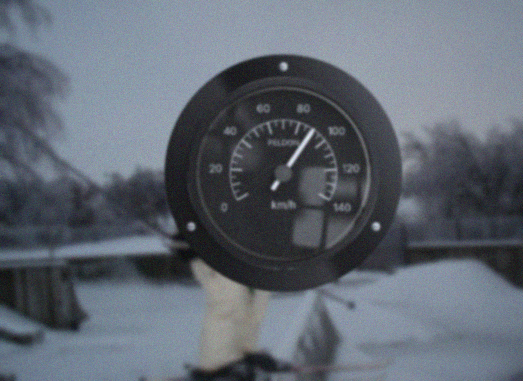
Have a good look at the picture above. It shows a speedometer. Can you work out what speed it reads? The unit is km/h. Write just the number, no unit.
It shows 90
